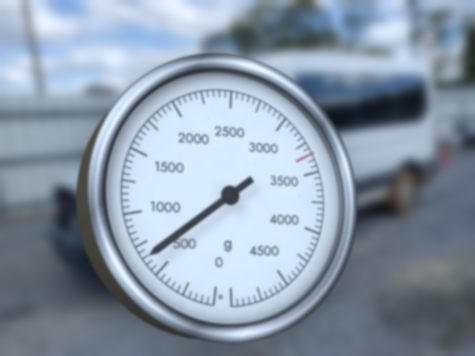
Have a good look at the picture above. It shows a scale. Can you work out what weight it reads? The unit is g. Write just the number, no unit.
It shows 650
